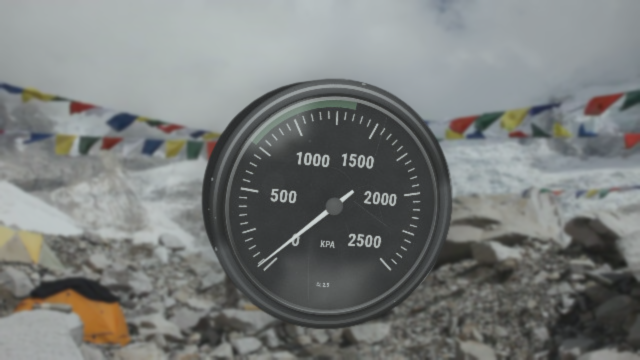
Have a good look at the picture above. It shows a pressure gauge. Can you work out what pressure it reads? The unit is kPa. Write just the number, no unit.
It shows 50
